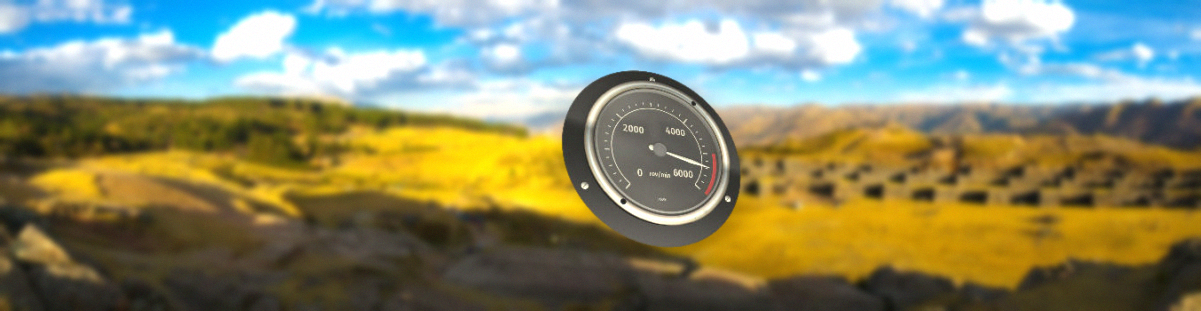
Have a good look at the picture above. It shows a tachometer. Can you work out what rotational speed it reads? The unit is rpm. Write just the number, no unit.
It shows 5400
